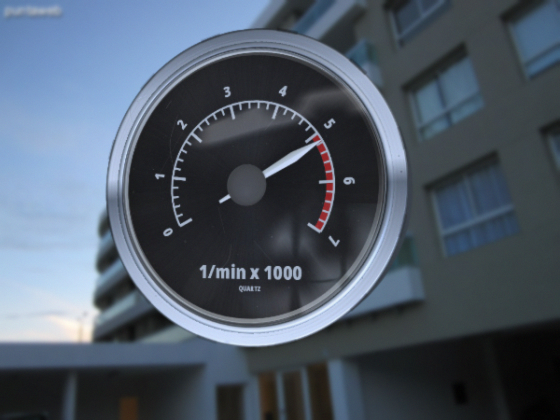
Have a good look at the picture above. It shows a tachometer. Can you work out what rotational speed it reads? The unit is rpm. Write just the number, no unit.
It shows 5200
